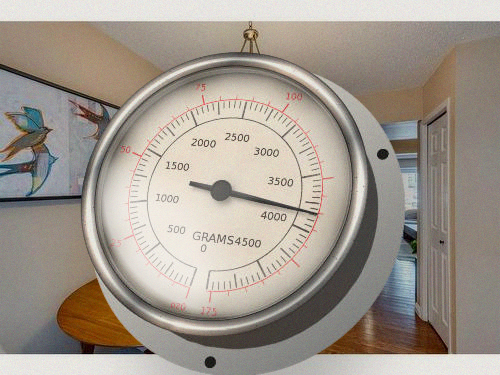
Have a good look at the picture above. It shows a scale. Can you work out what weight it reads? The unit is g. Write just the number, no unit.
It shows 3850
